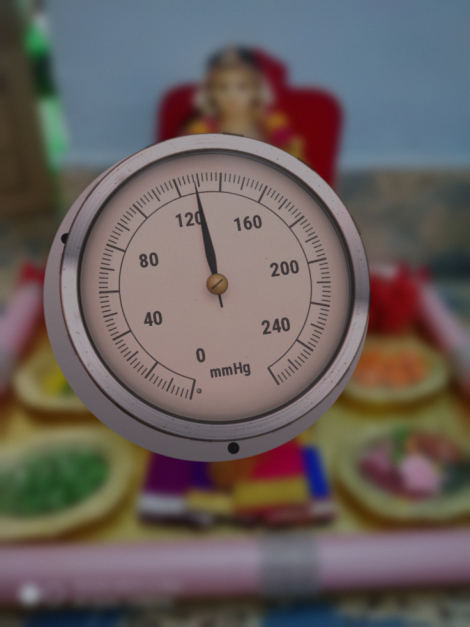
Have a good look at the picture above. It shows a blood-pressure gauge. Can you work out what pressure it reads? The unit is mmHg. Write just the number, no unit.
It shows 128
